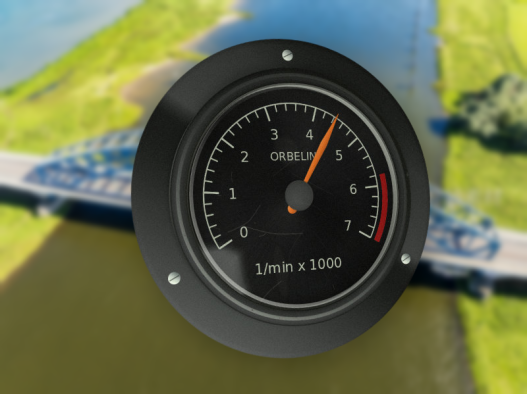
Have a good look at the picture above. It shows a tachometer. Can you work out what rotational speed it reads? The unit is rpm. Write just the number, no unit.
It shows 4400
